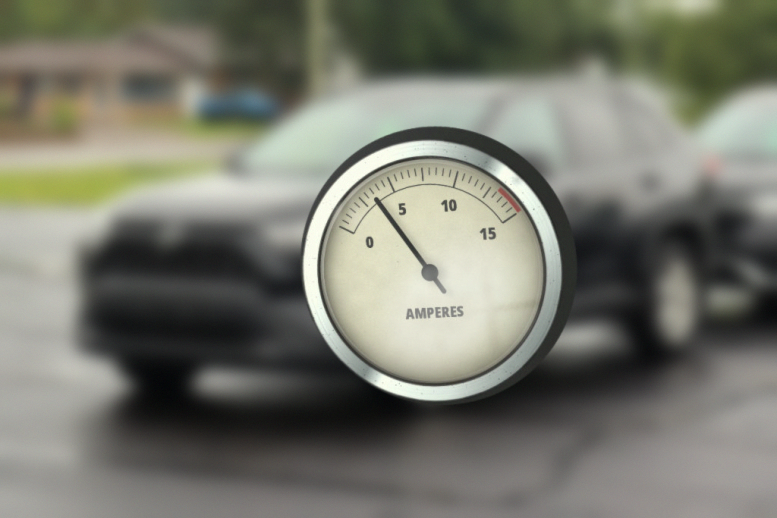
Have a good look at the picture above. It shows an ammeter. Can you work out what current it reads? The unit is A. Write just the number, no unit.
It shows 3.5
